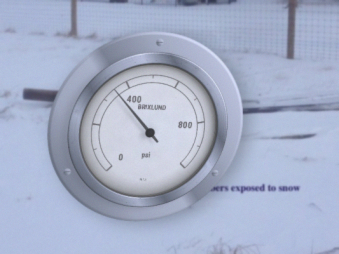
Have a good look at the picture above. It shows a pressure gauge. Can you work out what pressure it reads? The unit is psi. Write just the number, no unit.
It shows 350
